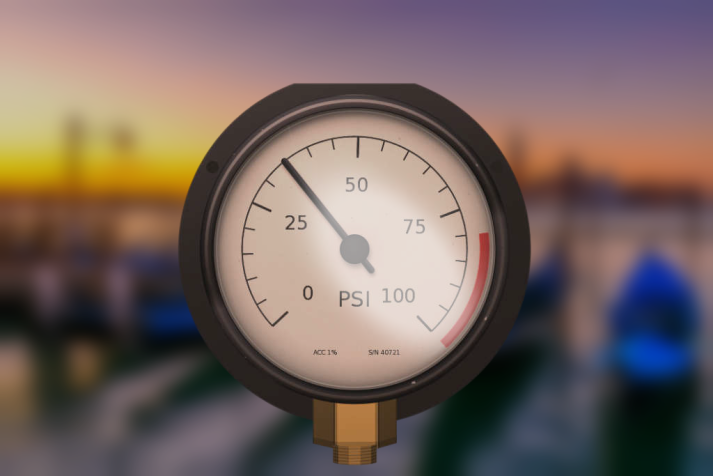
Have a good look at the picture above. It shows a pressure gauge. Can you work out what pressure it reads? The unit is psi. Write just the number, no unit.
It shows 35
